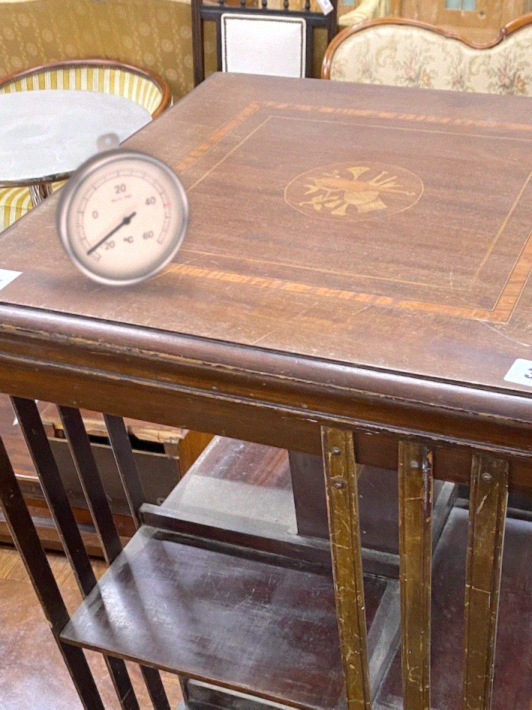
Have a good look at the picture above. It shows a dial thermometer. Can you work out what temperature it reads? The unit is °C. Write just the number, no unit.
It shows -15
